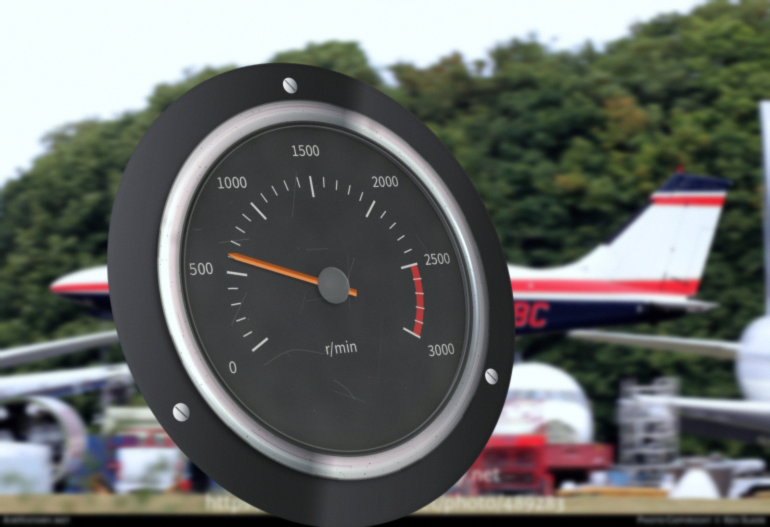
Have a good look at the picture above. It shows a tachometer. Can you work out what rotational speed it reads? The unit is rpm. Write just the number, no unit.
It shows 600
